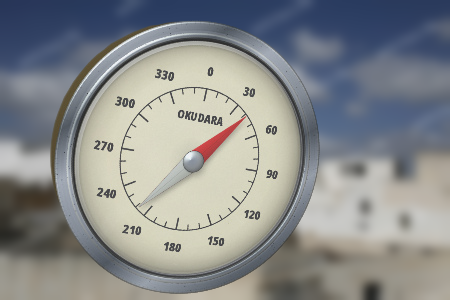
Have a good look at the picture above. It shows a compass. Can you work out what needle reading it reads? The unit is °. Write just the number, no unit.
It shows 40
